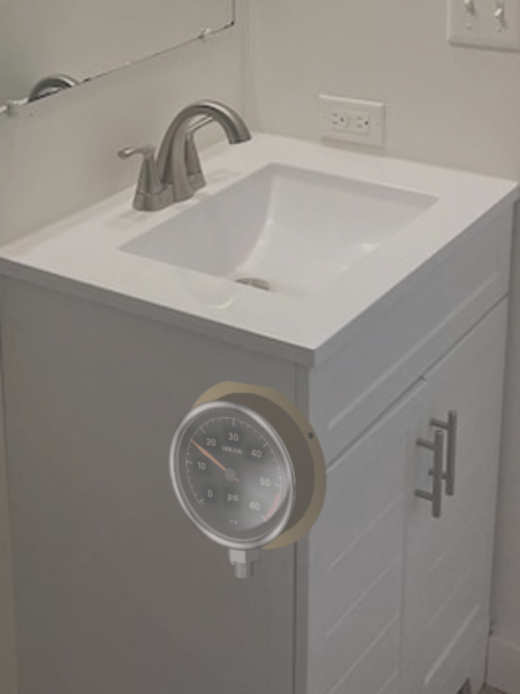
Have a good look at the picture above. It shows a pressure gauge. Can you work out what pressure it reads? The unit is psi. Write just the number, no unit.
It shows 16
